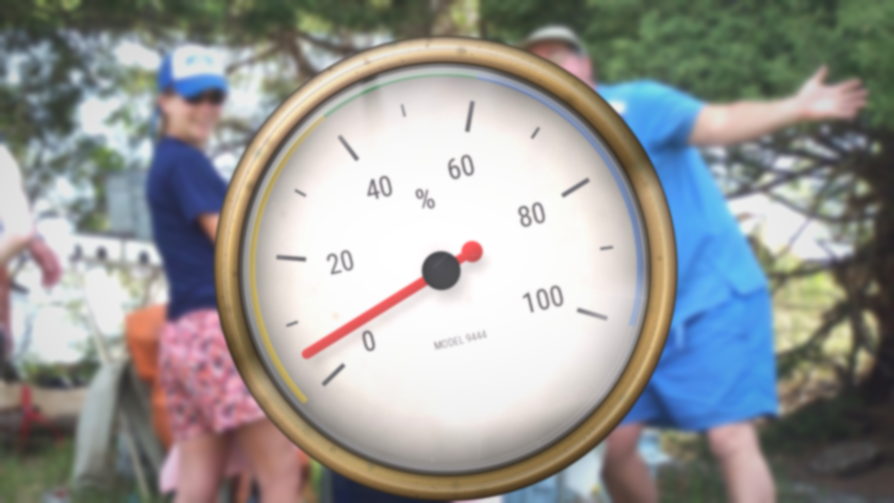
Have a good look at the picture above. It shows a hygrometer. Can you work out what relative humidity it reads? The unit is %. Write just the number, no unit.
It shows 5
